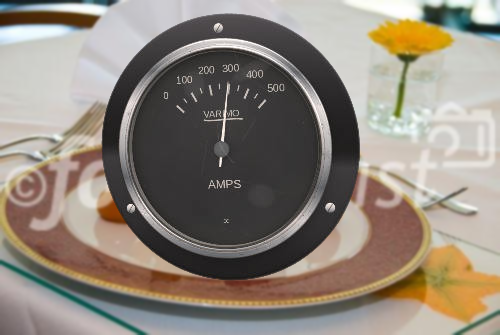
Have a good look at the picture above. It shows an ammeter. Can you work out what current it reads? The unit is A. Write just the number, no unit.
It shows 300
